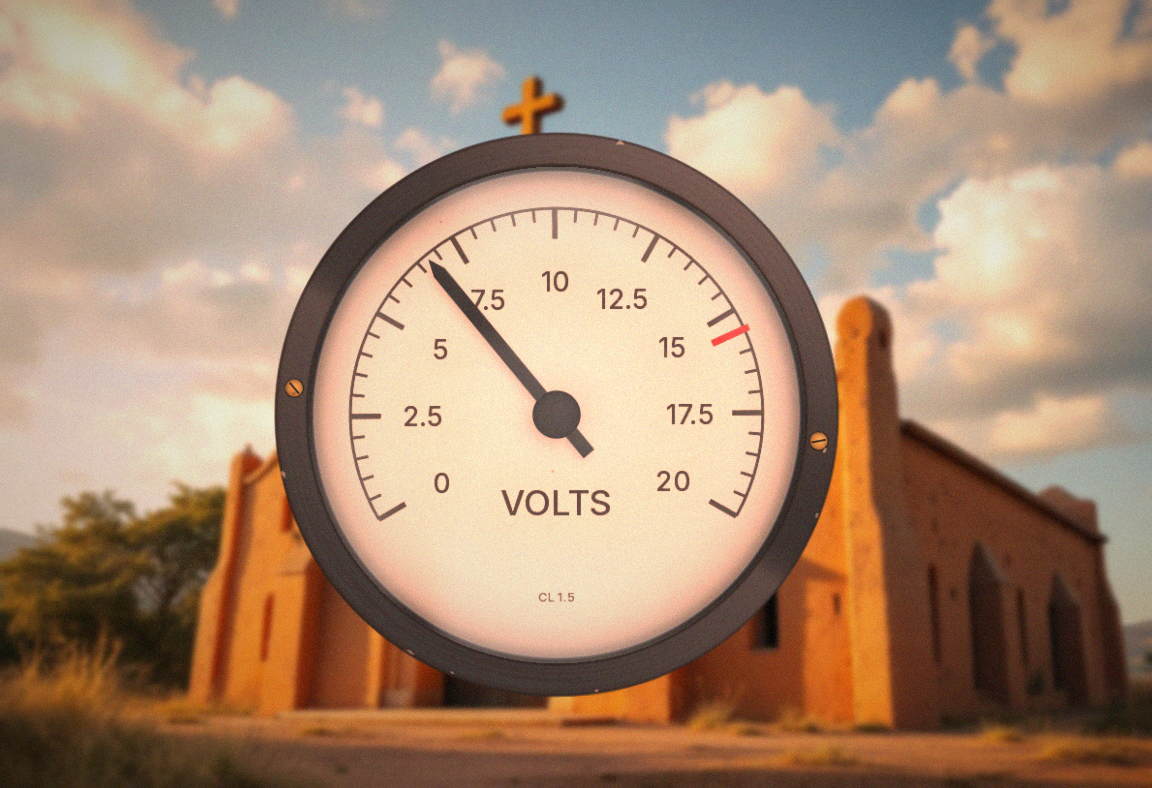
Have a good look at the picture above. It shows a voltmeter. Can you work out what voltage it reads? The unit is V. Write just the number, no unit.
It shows 6.75
